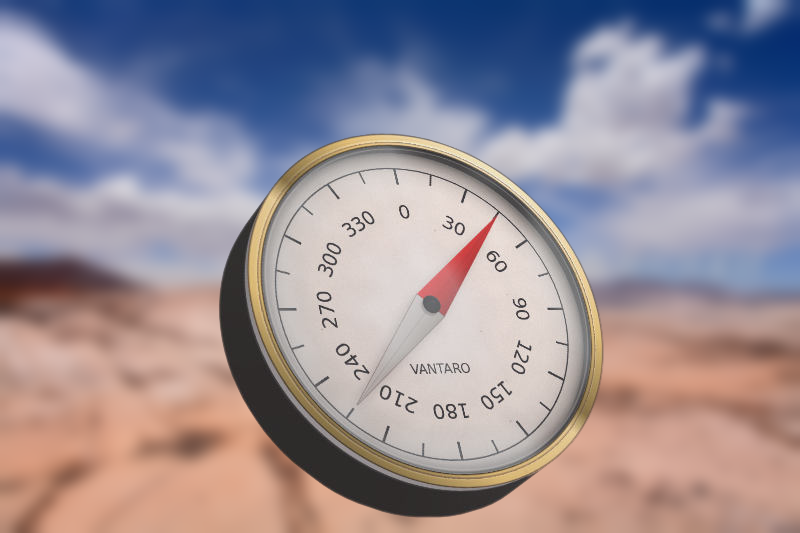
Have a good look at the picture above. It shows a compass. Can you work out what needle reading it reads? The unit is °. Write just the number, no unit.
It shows 45
